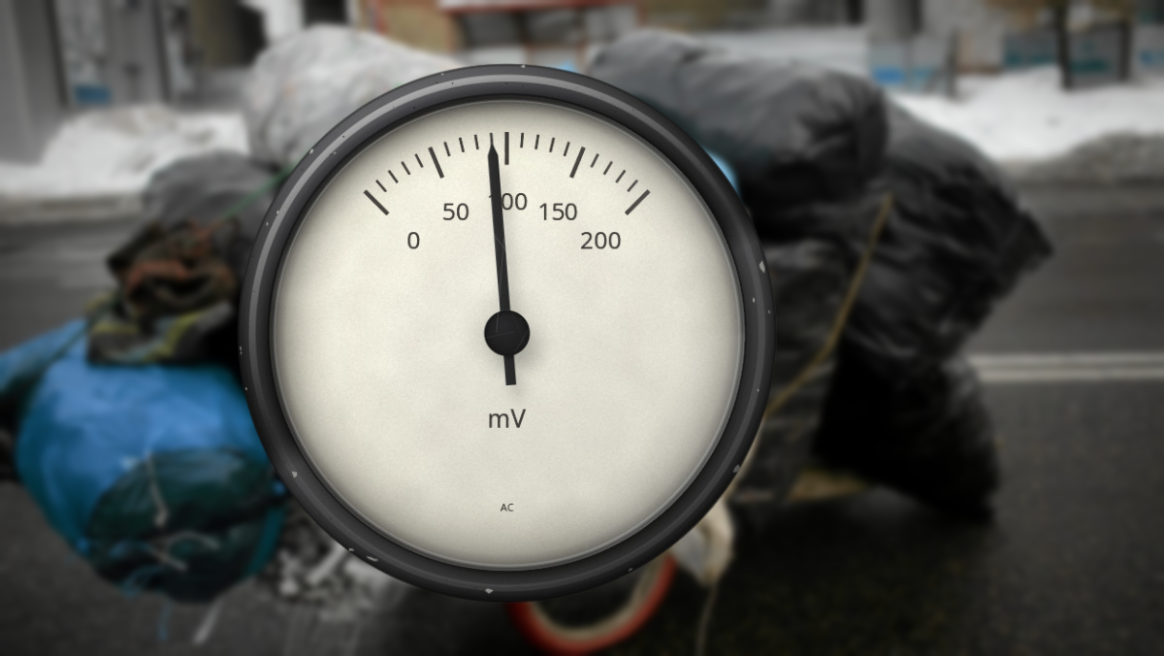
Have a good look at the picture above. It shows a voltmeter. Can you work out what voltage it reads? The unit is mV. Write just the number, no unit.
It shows 90
